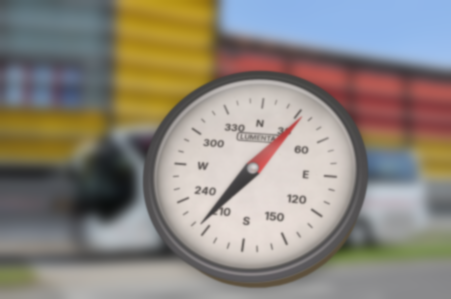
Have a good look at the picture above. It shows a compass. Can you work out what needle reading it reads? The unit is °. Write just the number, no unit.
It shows 35
